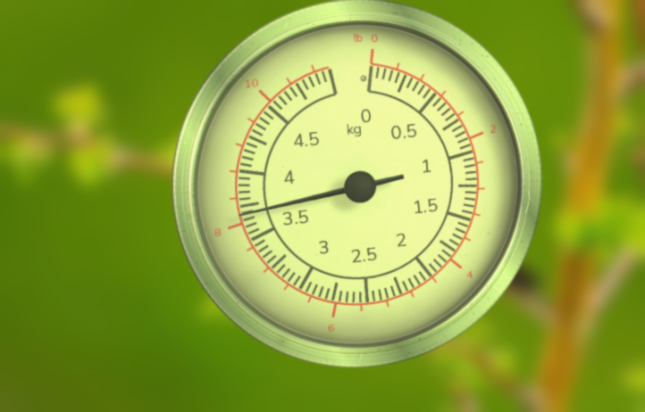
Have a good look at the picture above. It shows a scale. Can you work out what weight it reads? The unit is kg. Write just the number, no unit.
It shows 3.7
